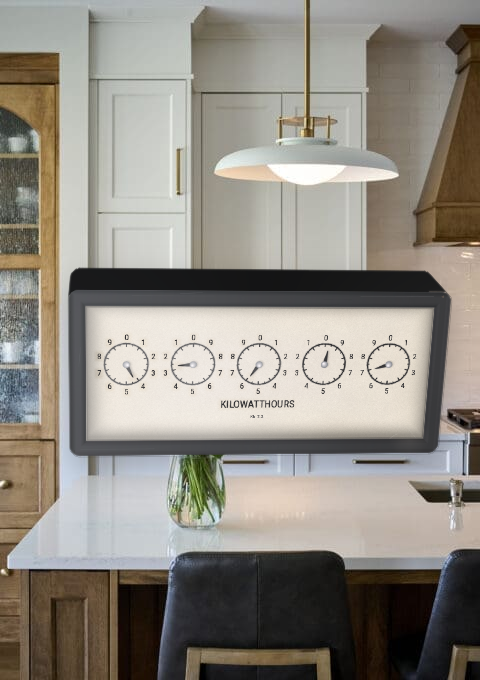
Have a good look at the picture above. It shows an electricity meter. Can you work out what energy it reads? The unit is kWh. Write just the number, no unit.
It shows 42597
